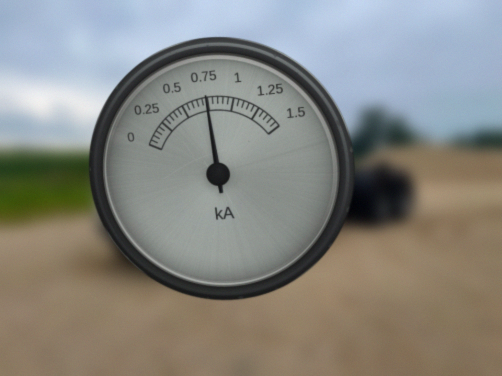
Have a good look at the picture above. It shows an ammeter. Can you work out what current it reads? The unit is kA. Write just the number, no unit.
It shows 0.75
